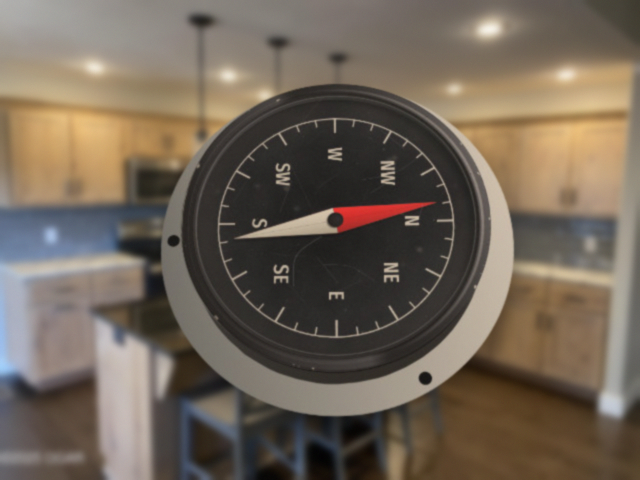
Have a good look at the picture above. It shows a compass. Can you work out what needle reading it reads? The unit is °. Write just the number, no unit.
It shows 350
